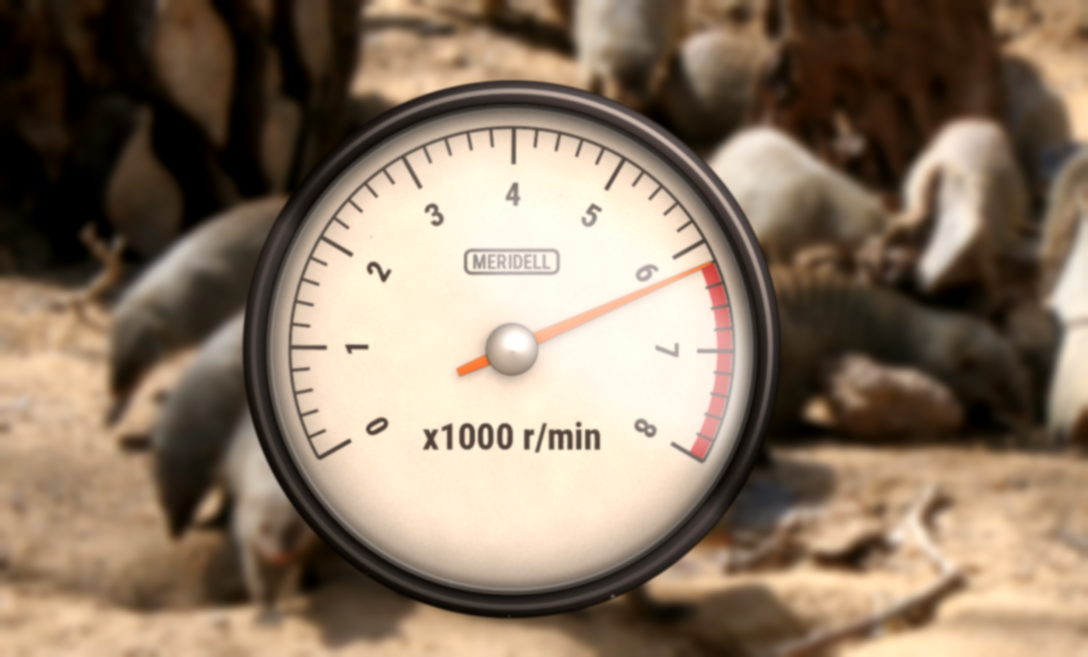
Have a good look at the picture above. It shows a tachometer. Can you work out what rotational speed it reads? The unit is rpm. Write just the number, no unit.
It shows 6200
